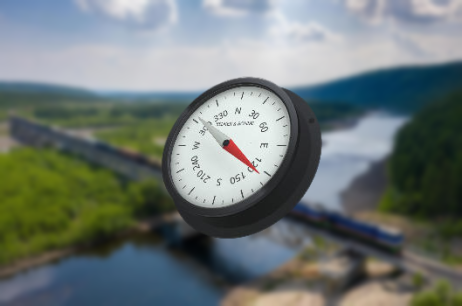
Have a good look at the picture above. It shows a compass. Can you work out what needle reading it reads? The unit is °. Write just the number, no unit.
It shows 125
